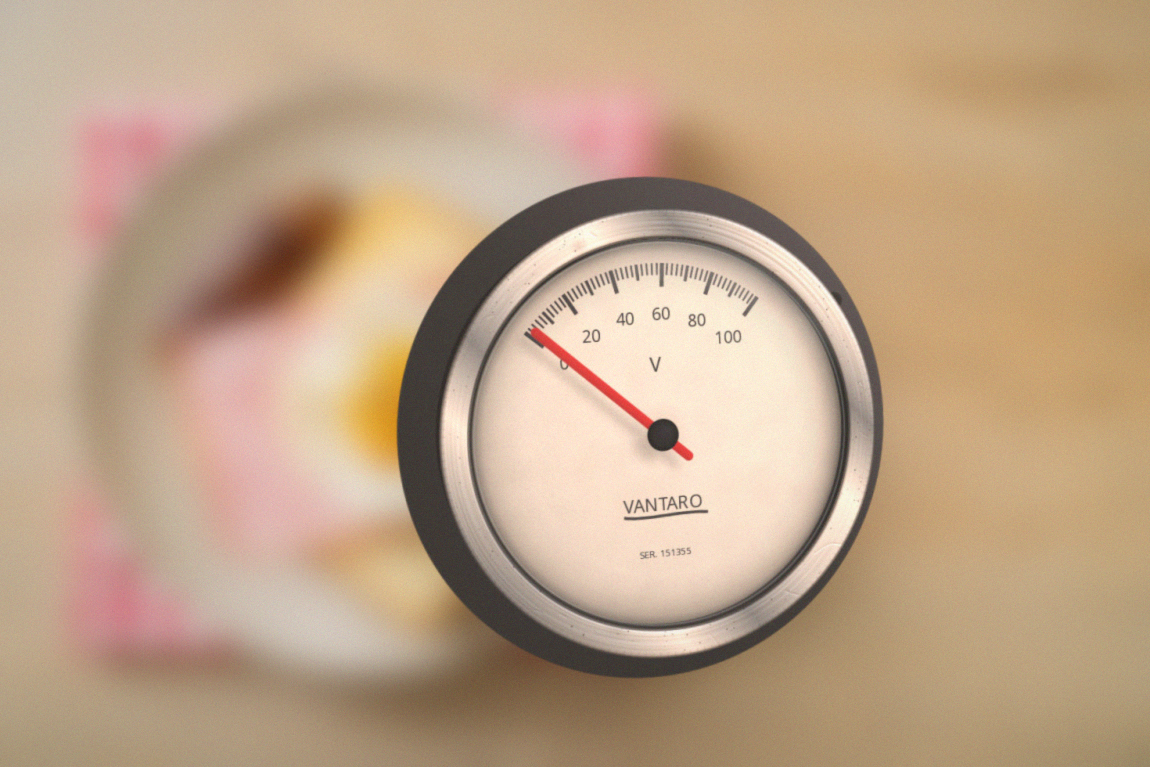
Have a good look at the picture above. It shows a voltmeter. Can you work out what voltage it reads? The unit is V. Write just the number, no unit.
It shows 2
